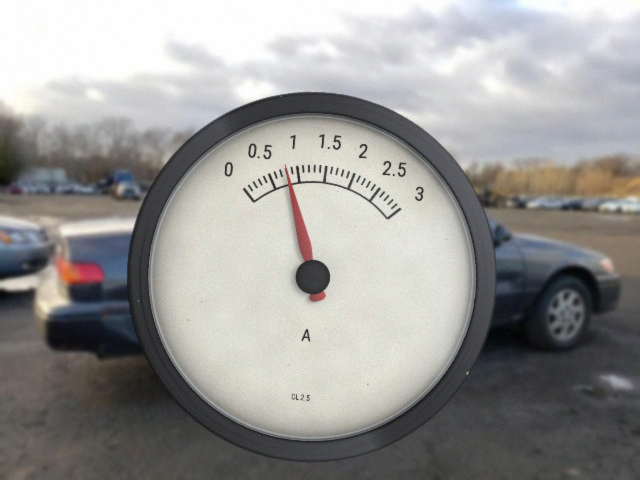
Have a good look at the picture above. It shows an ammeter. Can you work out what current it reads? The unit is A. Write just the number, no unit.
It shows 0.8
